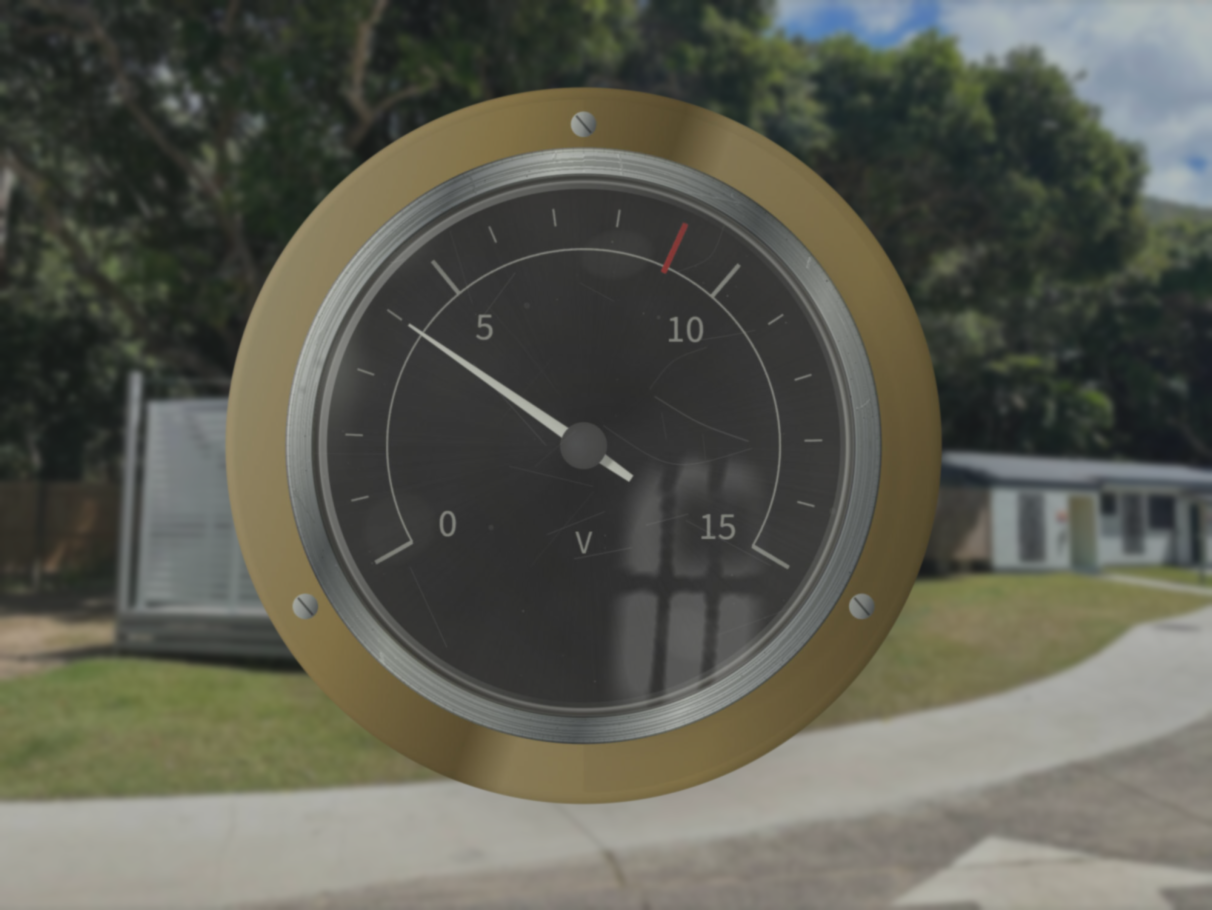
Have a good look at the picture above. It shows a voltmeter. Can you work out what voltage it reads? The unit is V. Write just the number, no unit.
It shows 4
